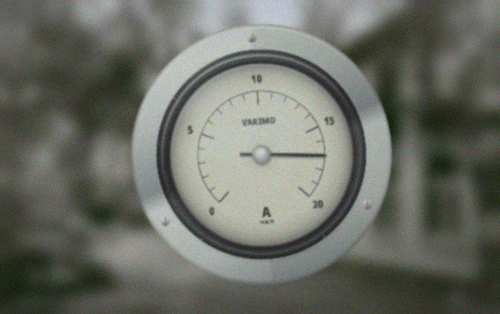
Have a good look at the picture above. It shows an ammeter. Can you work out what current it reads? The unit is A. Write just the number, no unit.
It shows 17
